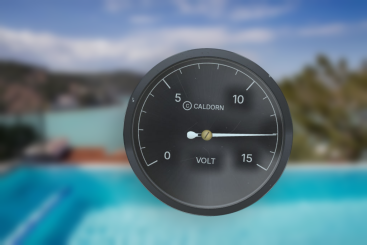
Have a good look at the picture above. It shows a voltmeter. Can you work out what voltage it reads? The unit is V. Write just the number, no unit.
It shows 13
